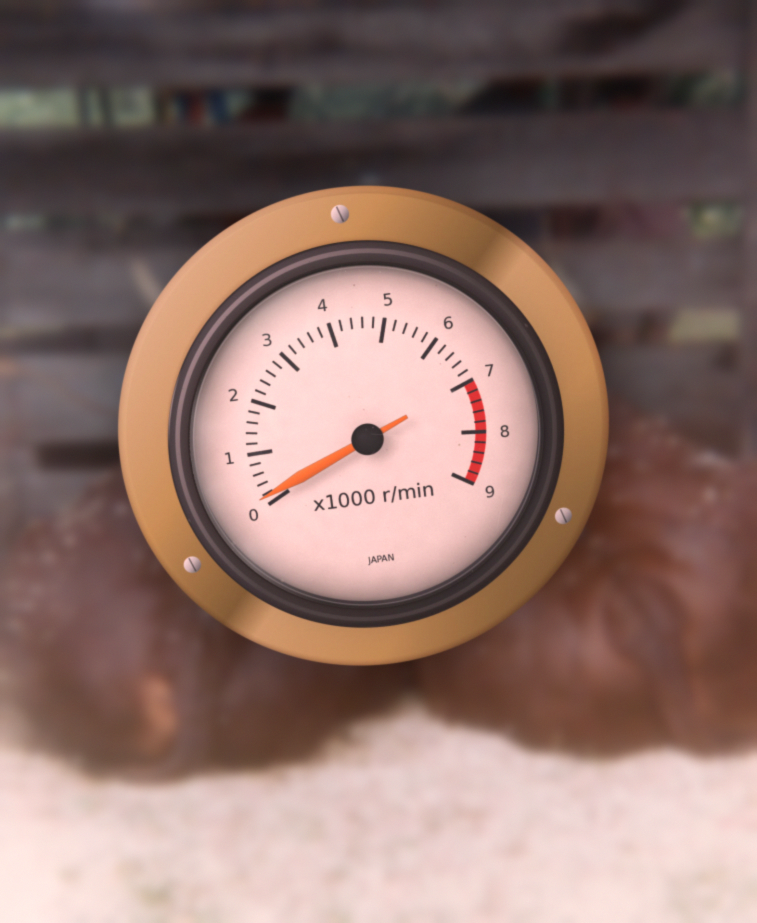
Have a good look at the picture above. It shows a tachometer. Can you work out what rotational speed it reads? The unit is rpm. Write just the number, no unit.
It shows 200
